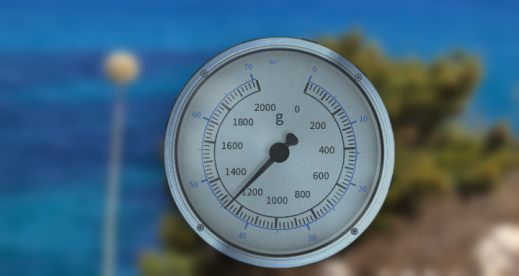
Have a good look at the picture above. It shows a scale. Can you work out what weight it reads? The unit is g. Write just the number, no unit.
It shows 1260
